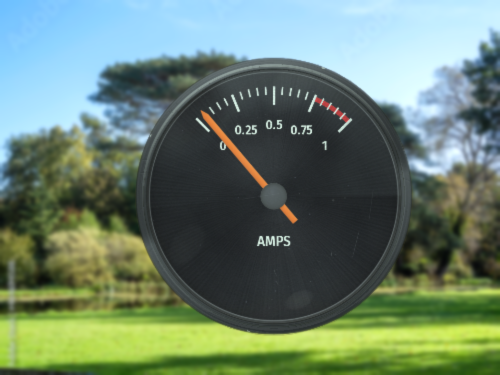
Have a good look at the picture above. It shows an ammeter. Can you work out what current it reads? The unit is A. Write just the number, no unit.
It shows 0.05
